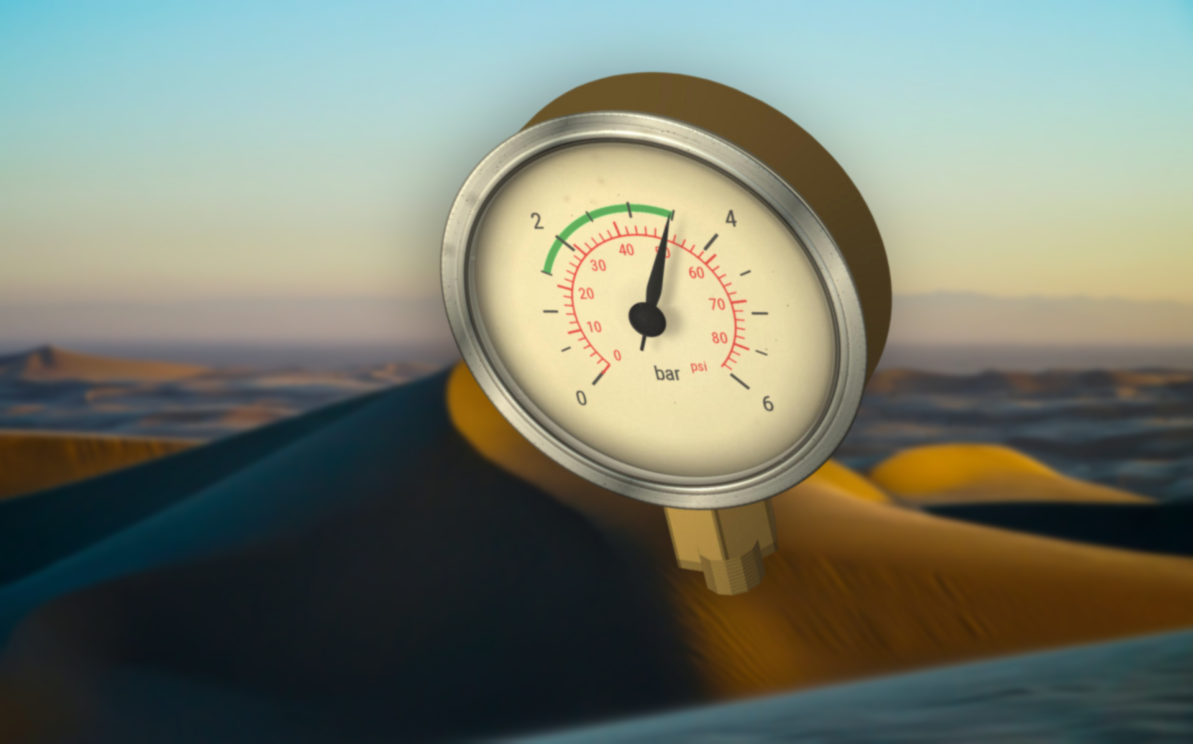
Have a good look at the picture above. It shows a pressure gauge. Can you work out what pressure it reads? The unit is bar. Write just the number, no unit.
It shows 3.5
